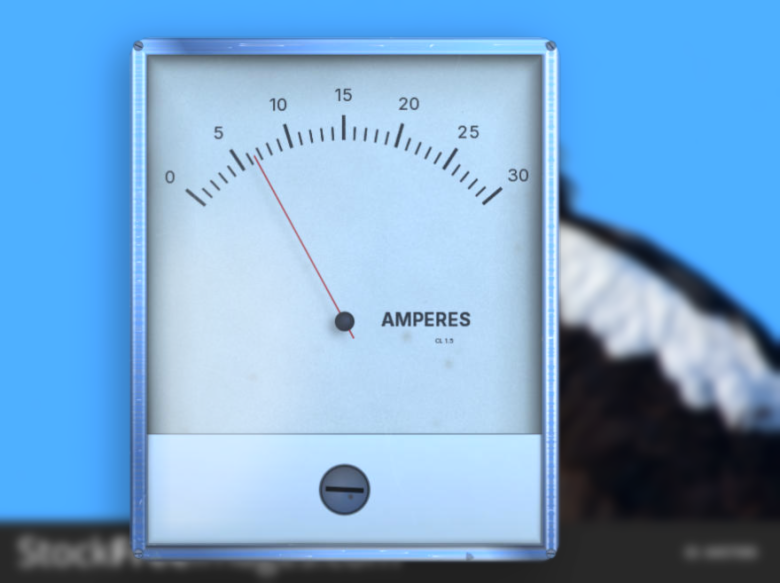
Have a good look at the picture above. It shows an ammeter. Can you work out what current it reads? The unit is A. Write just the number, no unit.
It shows 6.5
